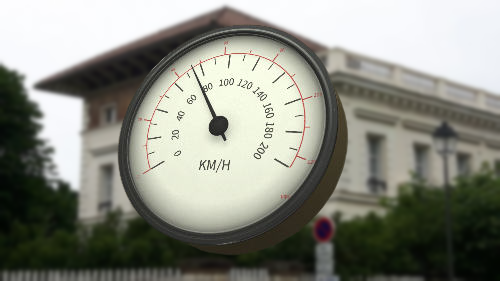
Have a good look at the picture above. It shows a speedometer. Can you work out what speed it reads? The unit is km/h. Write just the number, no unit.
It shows 75
